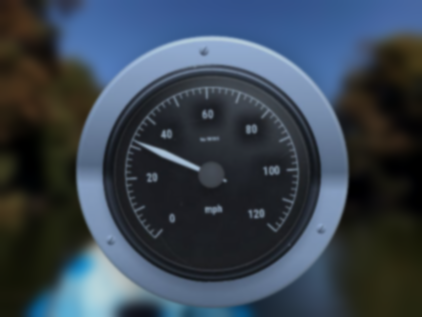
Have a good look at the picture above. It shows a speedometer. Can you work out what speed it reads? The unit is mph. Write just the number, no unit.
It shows 32
